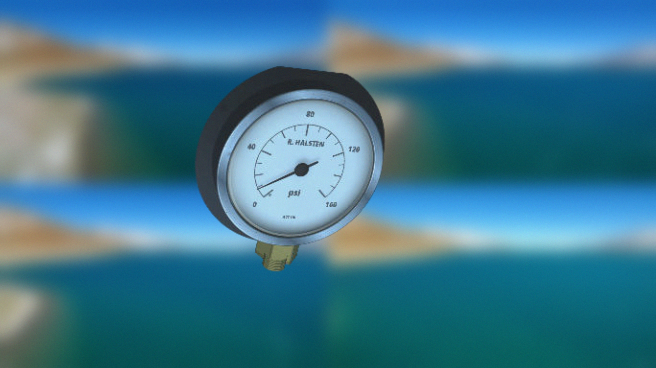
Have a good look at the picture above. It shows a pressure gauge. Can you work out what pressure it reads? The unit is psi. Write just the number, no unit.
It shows 10
